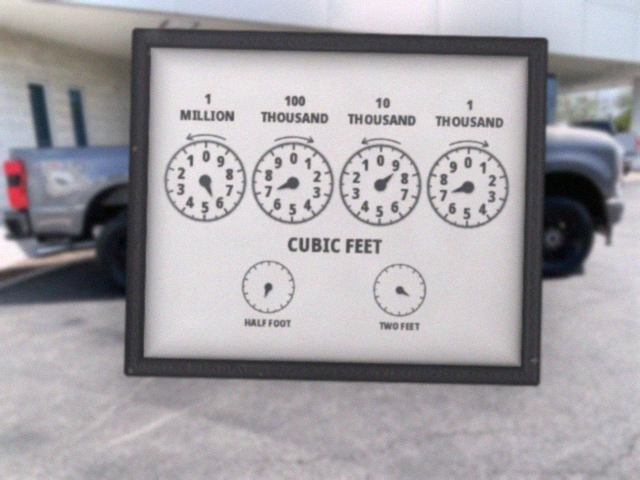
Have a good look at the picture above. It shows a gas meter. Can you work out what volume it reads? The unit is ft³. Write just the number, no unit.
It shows 568700
